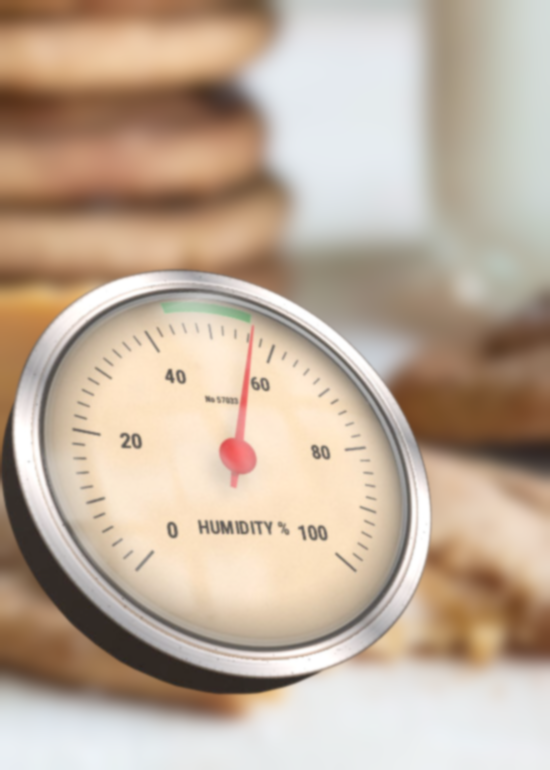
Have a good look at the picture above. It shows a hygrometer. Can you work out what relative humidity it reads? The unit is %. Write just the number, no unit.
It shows 56
